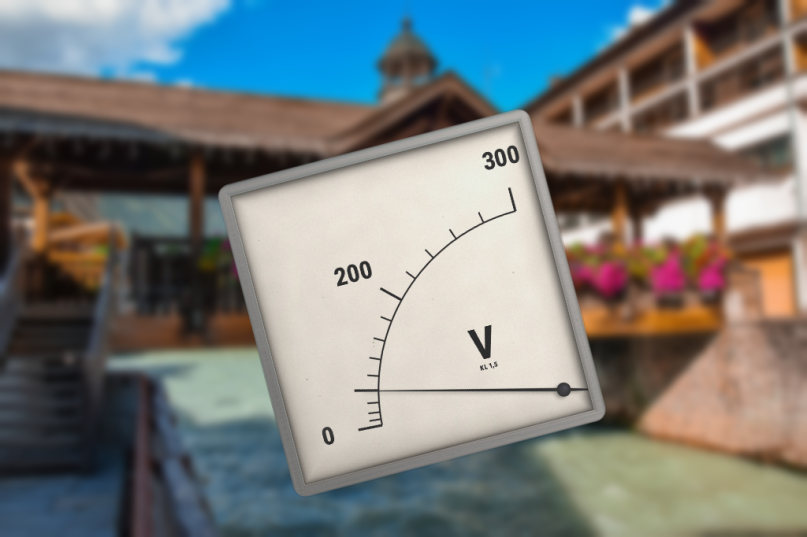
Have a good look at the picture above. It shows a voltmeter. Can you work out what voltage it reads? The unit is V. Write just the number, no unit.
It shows 100
